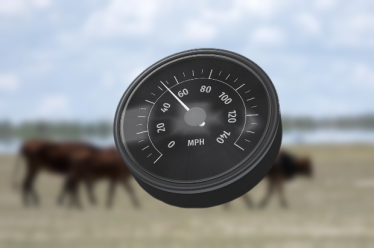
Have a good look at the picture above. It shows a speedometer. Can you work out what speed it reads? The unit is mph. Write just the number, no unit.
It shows 52.5
